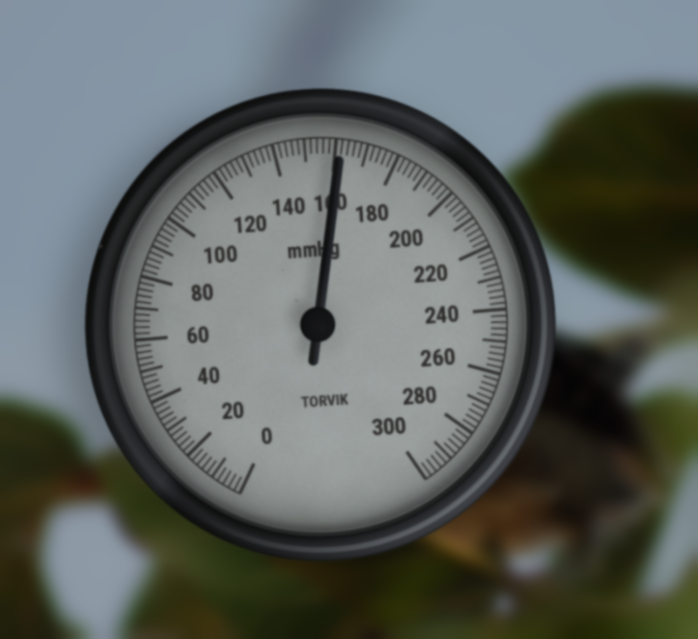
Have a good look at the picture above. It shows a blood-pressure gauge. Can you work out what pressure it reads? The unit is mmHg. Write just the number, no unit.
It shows 162
